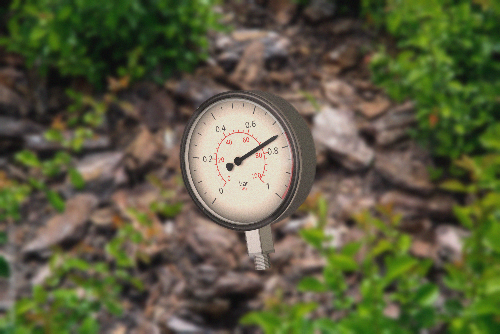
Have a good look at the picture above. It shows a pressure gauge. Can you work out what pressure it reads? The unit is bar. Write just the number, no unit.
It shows 0.75
